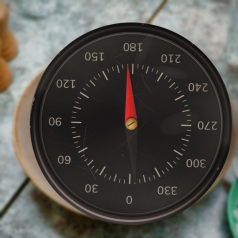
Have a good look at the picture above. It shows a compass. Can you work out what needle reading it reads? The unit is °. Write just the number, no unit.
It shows 175
